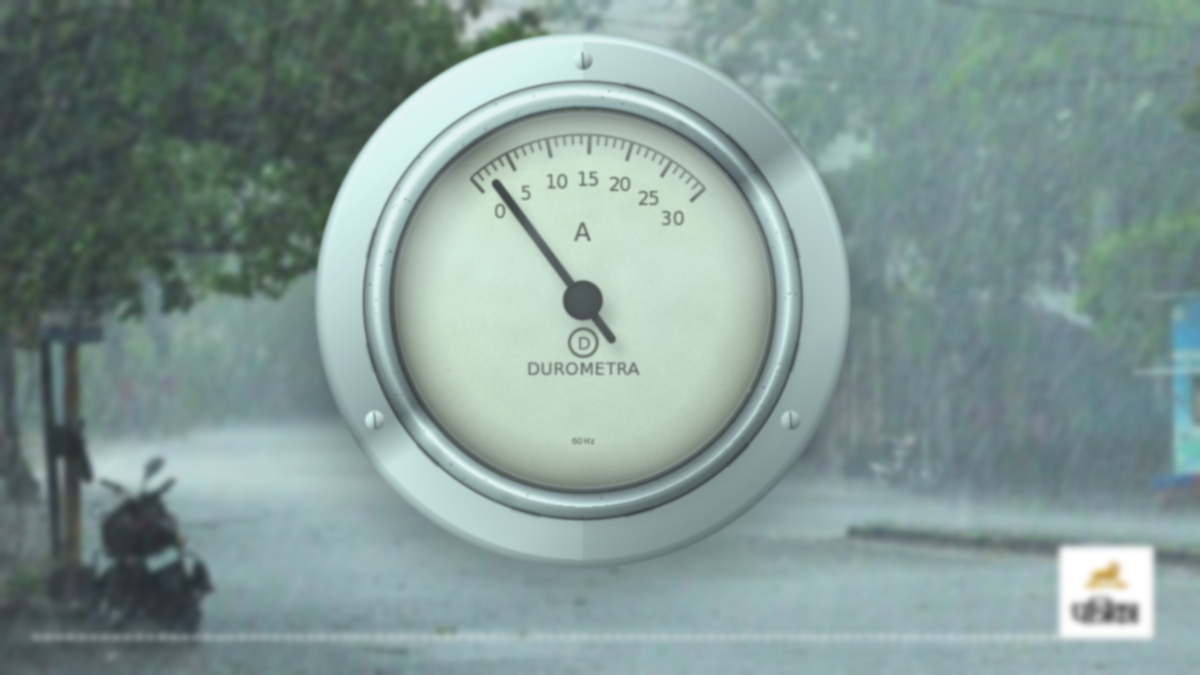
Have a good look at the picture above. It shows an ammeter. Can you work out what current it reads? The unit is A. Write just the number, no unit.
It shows 2
